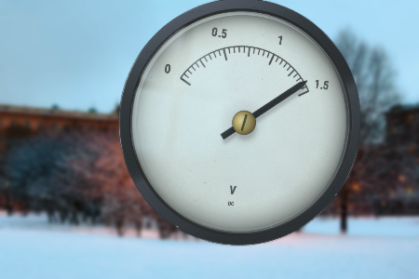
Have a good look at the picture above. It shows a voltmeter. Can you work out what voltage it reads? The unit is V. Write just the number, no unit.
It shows 1.4
